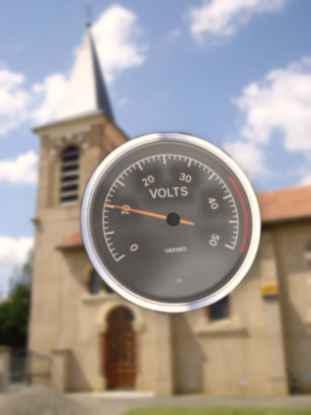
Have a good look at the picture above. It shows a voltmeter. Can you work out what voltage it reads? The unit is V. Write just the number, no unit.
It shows 10
